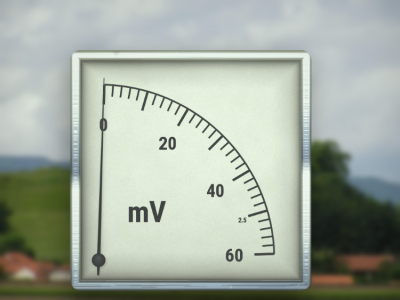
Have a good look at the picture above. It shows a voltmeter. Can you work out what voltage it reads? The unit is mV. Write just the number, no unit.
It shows 0
